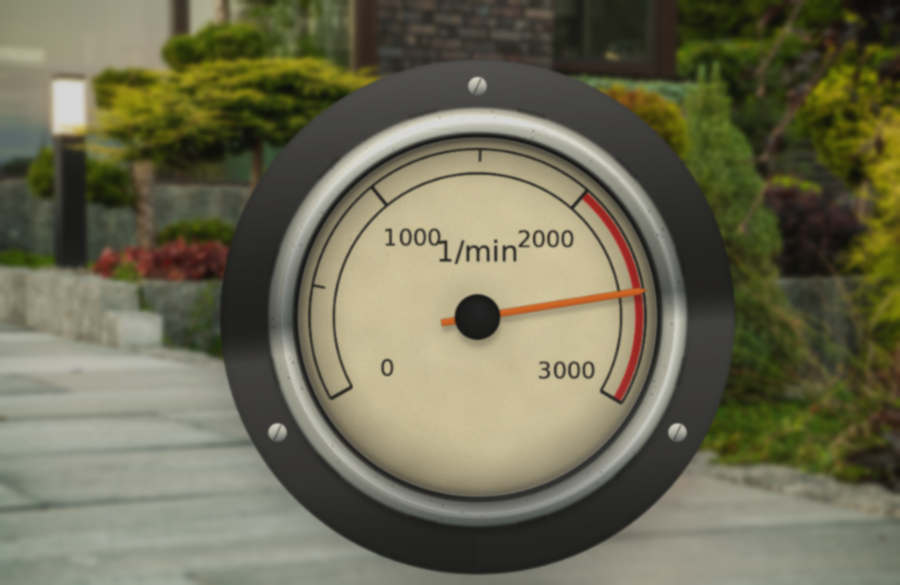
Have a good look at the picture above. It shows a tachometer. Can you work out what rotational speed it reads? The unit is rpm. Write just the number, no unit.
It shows 2500
